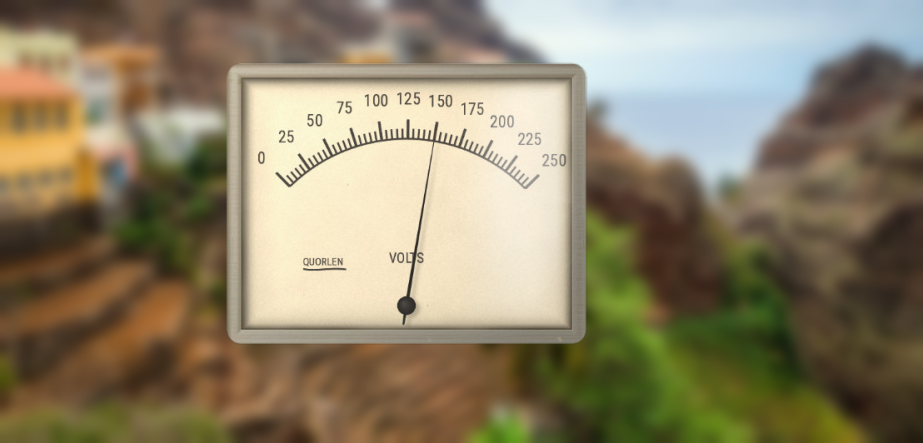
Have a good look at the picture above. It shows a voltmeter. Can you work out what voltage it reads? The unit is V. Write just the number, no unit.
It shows 150
